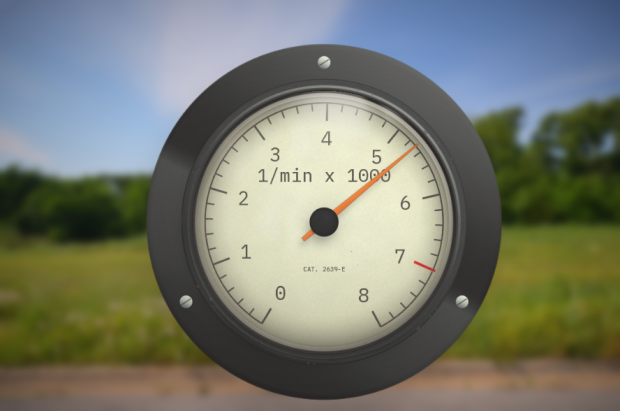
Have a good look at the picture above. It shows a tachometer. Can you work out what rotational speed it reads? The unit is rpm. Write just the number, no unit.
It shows 5300
